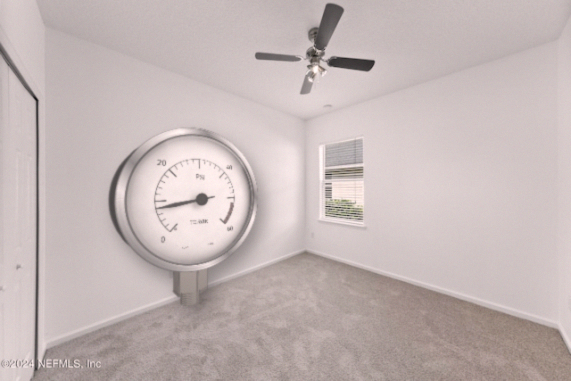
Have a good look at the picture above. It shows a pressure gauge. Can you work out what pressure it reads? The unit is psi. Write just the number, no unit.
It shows 8
